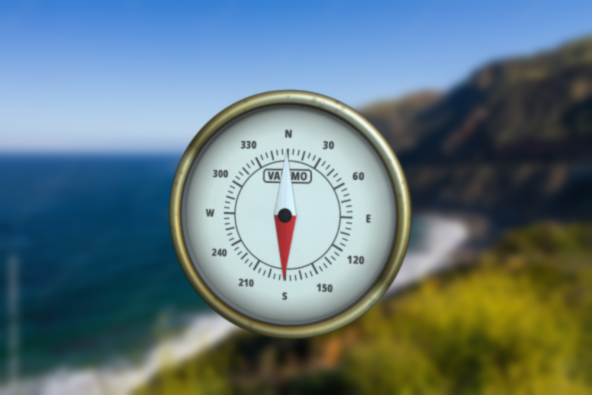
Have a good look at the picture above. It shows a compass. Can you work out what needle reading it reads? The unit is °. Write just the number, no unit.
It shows 180
